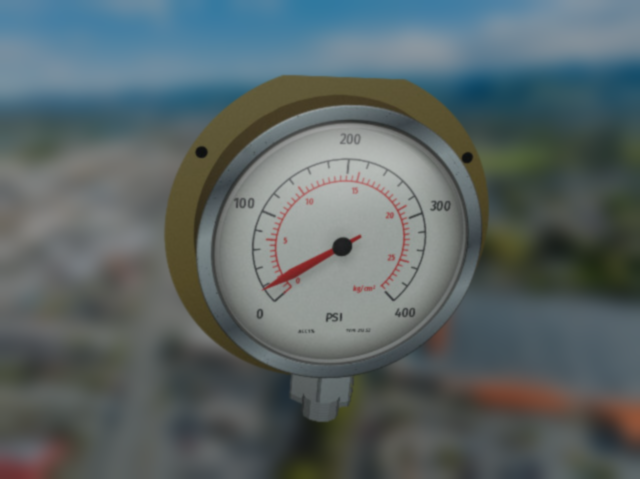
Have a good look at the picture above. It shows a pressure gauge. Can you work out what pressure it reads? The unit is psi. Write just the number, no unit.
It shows 20
